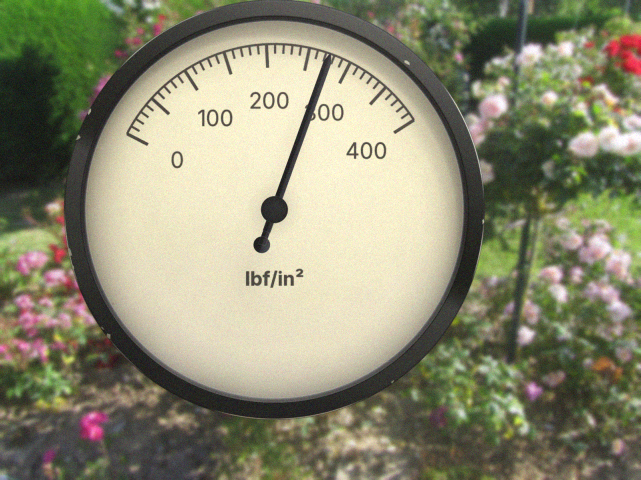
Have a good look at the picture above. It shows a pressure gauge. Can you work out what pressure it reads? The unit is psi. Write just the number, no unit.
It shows 275
